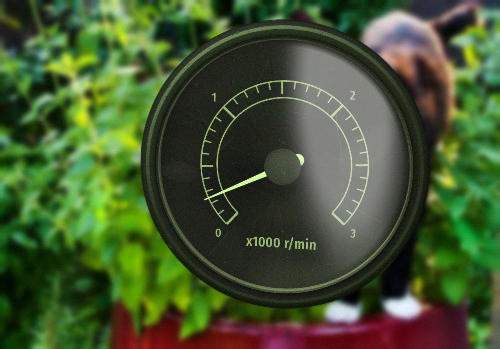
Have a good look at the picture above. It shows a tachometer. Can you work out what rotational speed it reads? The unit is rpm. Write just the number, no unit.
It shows 250
